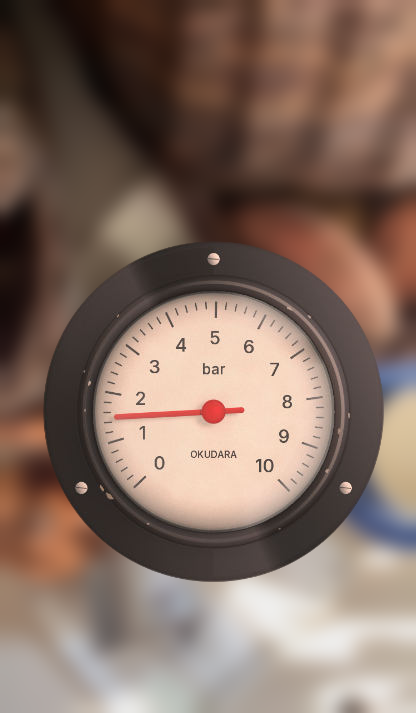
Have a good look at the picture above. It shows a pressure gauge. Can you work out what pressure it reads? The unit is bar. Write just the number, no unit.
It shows 1.5
